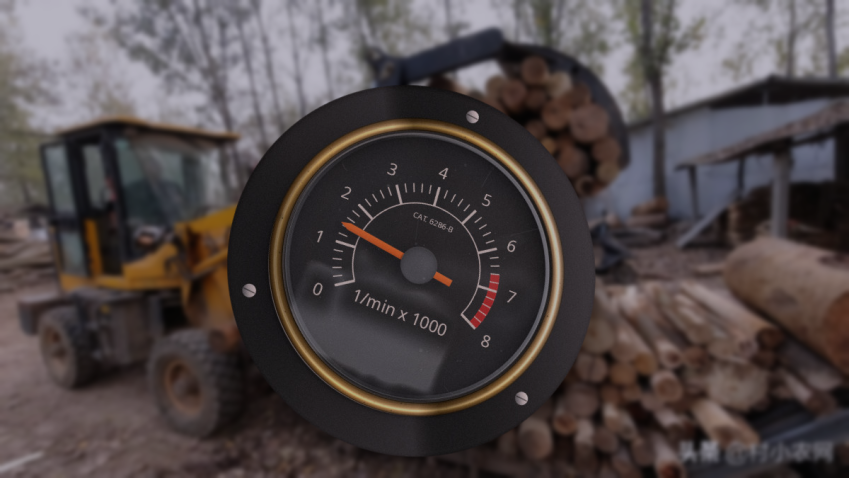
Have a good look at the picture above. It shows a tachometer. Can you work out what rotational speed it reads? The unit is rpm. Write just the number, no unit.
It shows 1400
